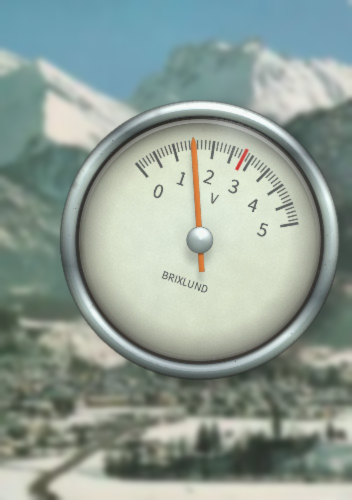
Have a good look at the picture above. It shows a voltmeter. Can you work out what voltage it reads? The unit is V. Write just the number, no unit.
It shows 1.5
